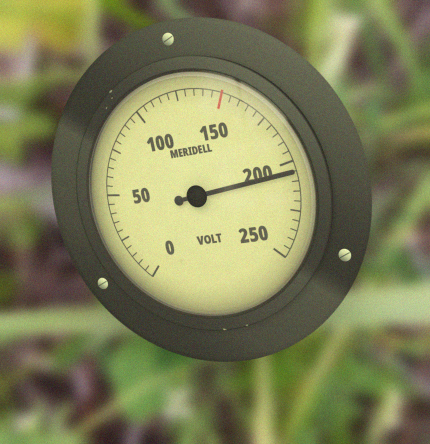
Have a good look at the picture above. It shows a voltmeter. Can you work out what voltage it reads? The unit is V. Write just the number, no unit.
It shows 205
